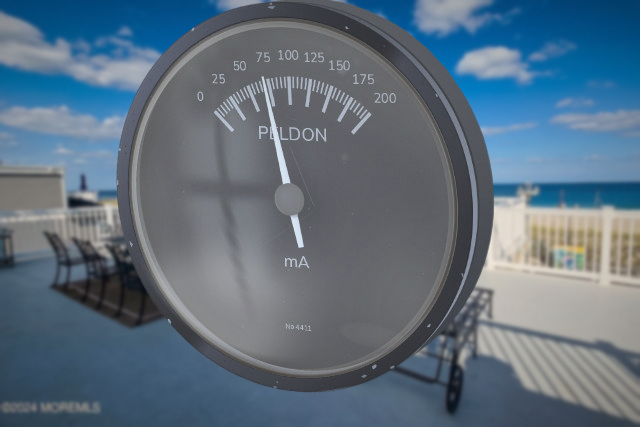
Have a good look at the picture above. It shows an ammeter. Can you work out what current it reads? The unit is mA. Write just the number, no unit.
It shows 75
